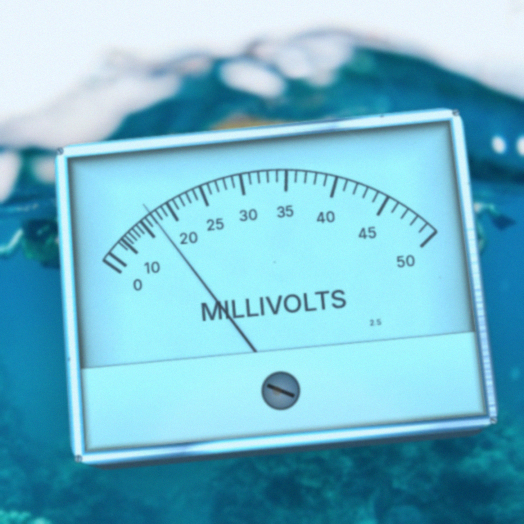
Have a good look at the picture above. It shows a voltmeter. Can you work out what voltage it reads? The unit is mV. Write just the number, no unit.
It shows 17
